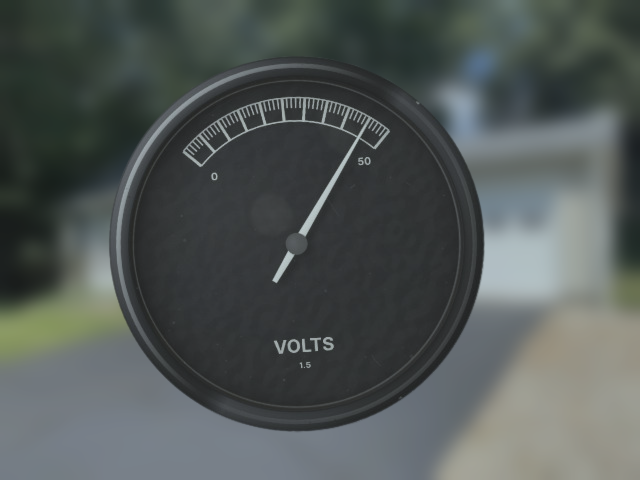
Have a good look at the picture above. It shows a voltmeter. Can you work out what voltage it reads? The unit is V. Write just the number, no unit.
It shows 45
